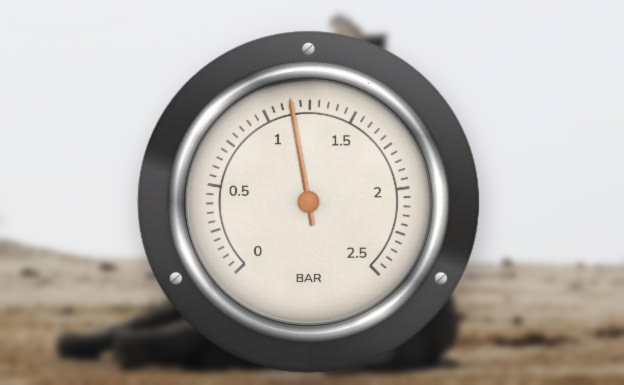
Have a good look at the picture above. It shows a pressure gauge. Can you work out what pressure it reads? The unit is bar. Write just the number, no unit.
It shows 1.15
